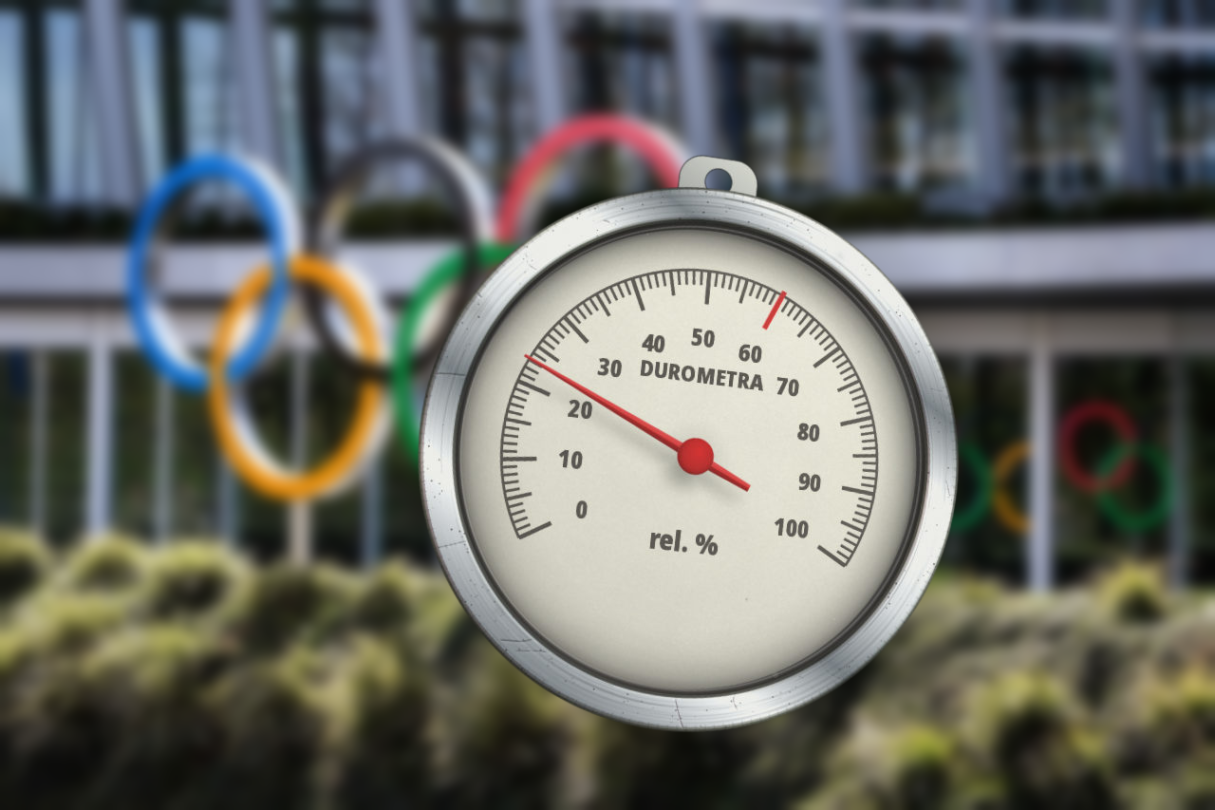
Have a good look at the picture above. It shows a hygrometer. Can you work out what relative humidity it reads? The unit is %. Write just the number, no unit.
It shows 23
